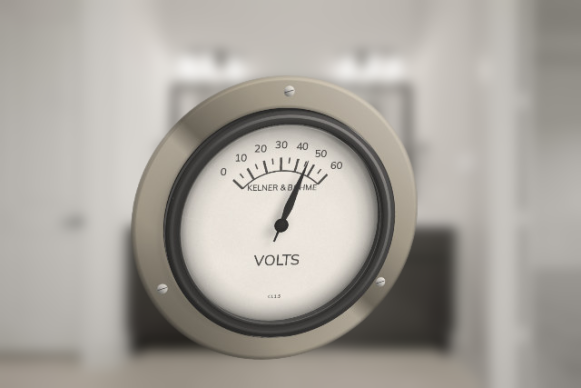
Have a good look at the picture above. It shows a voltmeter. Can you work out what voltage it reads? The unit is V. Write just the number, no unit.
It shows 45
